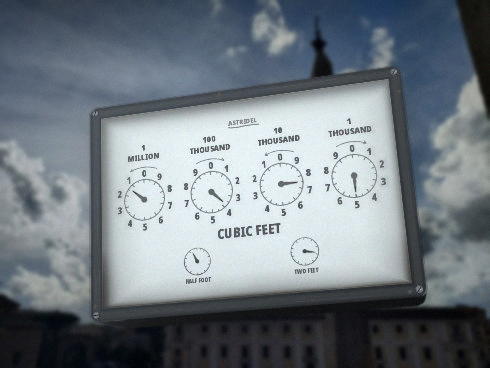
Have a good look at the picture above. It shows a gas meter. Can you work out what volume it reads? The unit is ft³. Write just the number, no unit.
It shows 137500
